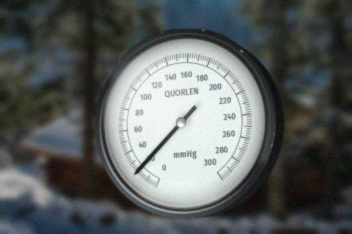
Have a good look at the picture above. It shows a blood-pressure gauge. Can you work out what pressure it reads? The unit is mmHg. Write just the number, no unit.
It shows 20
